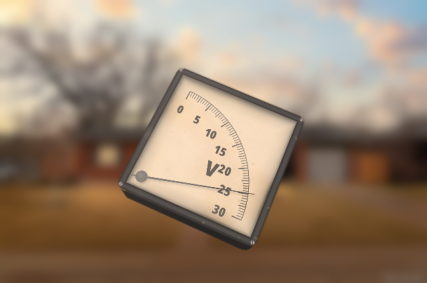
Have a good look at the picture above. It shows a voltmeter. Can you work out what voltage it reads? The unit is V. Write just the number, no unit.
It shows 25
